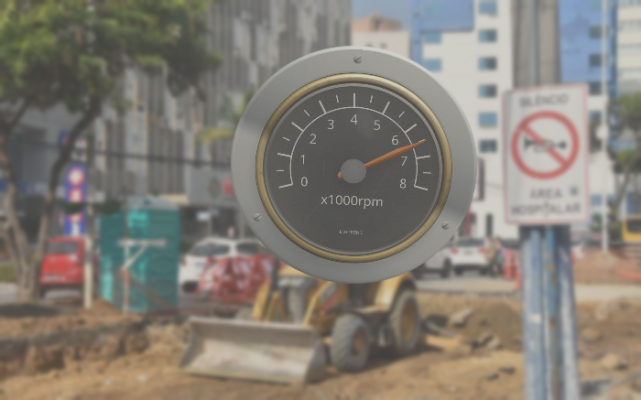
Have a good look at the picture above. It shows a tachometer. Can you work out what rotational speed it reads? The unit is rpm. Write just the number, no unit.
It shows 6500
